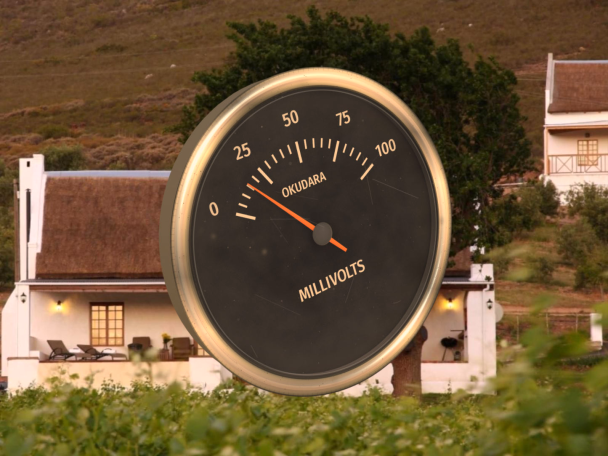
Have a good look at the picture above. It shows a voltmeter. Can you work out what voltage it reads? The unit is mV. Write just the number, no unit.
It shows 15
